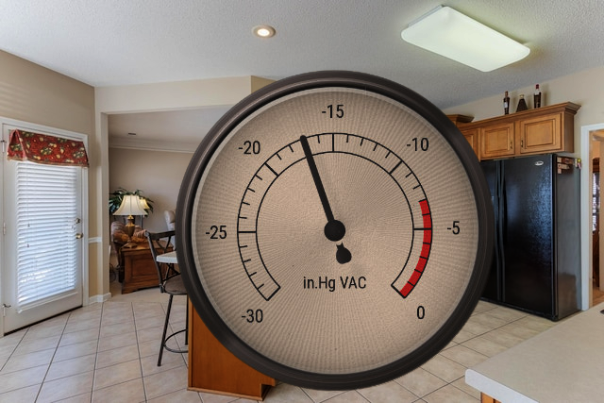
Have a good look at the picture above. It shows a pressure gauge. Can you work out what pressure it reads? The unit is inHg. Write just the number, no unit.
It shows -17
